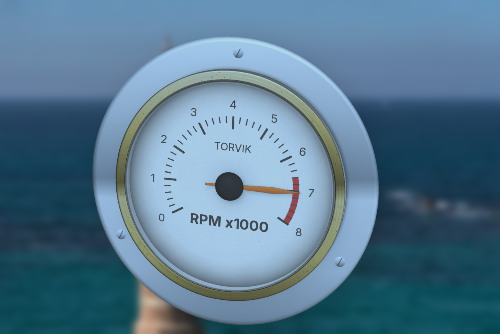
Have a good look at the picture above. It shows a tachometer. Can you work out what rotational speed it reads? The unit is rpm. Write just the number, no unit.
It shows 7000
